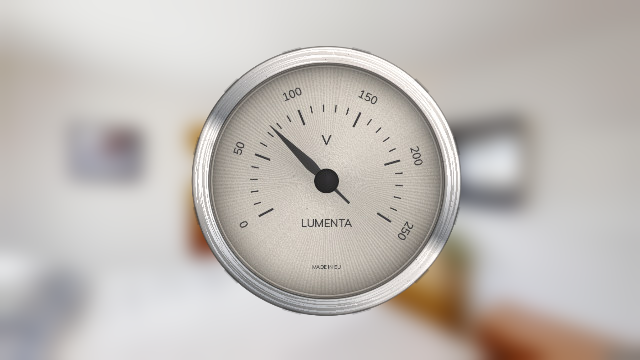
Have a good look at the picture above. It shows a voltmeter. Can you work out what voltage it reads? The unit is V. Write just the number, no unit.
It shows 75
